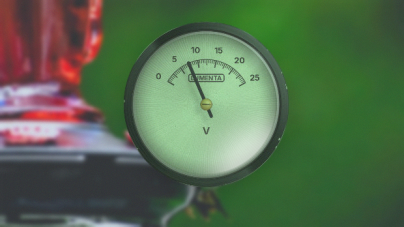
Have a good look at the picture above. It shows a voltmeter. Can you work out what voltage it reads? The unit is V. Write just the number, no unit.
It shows 7.5
